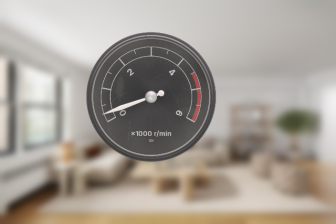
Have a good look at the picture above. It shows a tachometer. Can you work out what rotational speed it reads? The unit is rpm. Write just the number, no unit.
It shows 250
